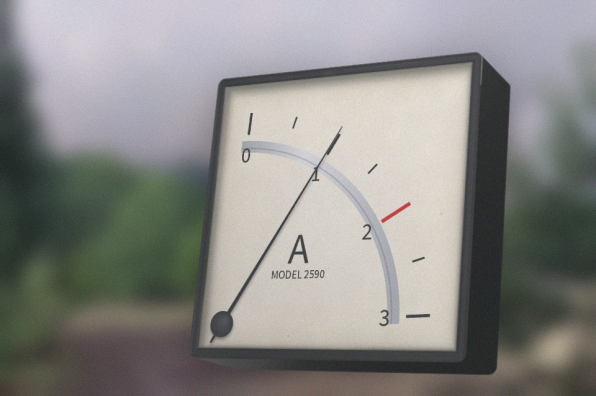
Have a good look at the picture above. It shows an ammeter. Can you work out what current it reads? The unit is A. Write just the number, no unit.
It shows 1
